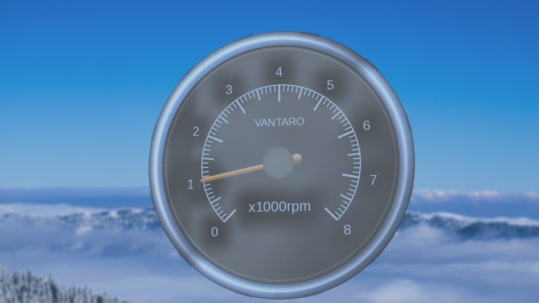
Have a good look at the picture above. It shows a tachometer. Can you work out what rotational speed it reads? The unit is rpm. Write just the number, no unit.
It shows 1000
